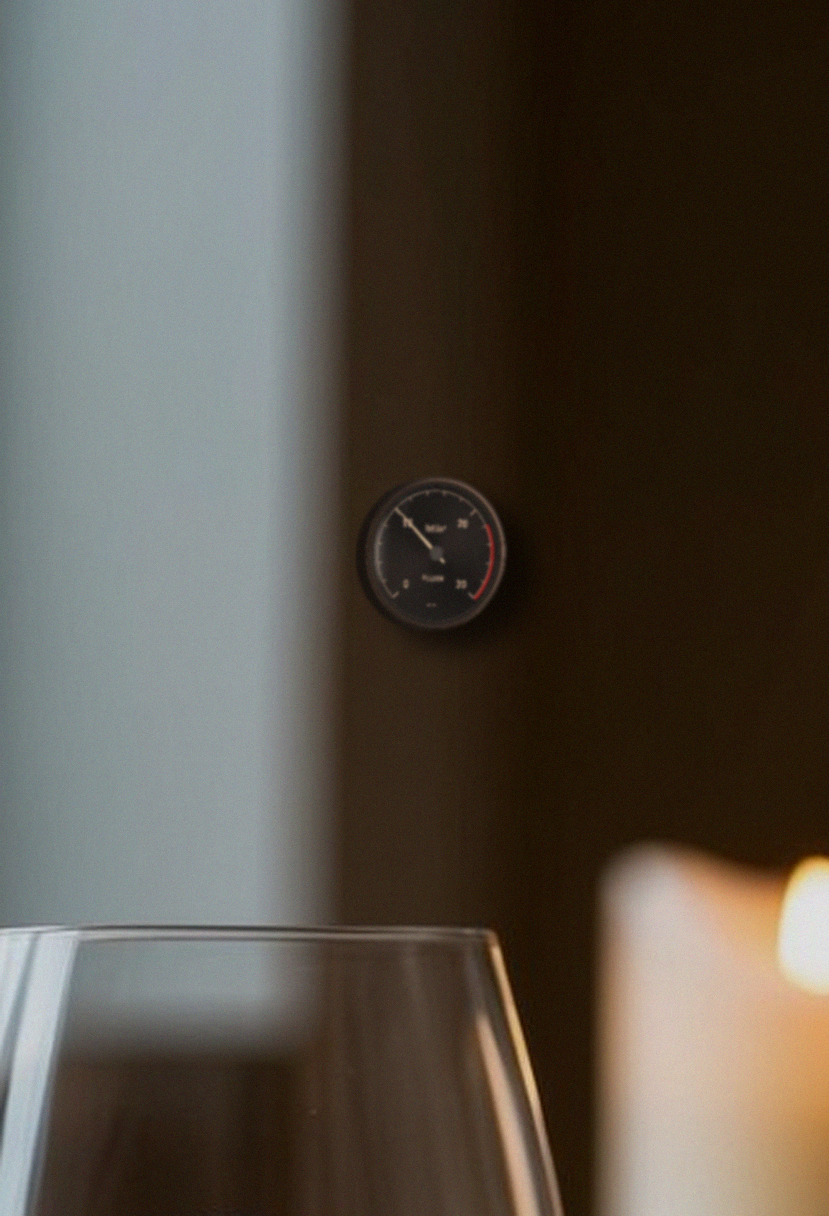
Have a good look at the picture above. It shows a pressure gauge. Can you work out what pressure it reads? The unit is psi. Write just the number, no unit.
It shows 10
